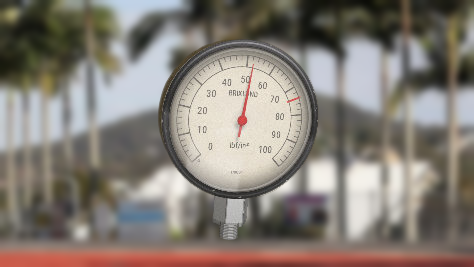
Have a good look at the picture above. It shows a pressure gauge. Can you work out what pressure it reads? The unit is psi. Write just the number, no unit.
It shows 52
